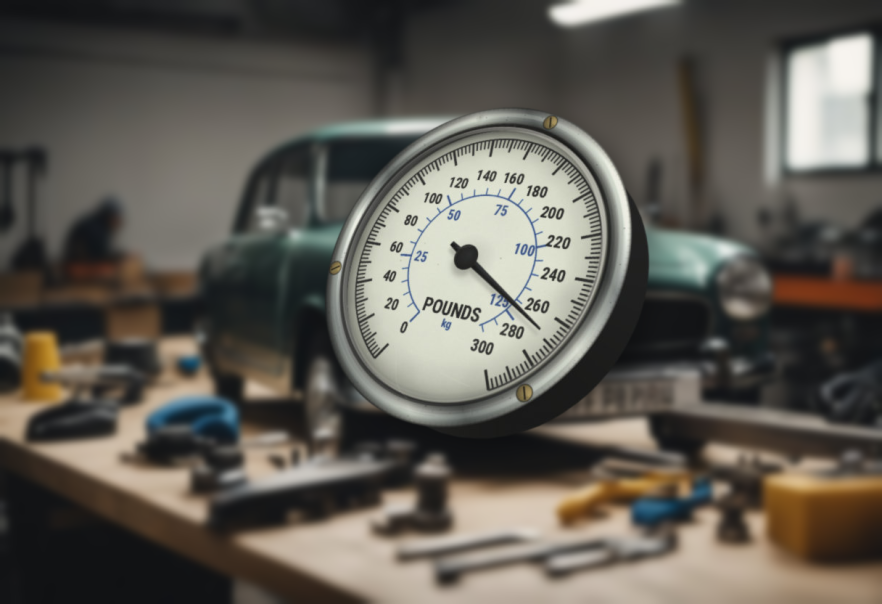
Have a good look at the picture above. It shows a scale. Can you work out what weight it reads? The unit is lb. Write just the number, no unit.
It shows 268
